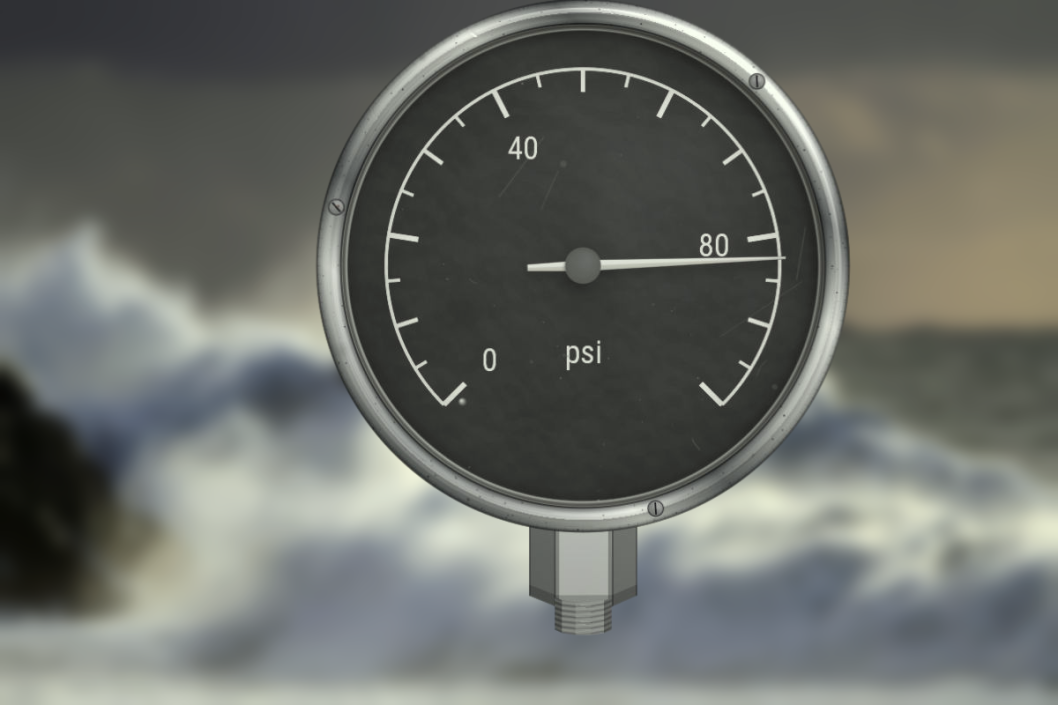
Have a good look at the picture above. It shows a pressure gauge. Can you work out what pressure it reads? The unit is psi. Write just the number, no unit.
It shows 82.5
